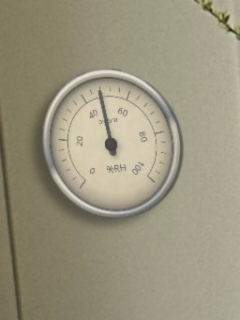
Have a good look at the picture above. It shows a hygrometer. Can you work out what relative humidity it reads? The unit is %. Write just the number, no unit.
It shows 48
